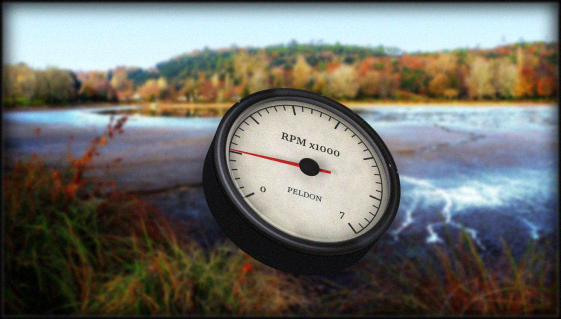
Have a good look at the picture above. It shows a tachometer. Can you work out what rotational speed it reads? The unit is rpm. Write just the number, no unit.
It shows 1000
